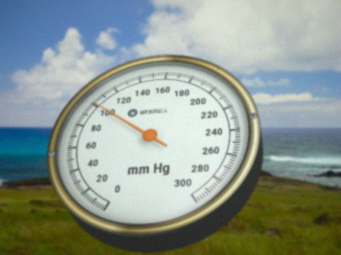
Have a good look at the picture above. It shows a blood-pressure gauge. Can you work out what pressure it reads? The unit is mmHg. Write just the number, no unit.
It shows 100
